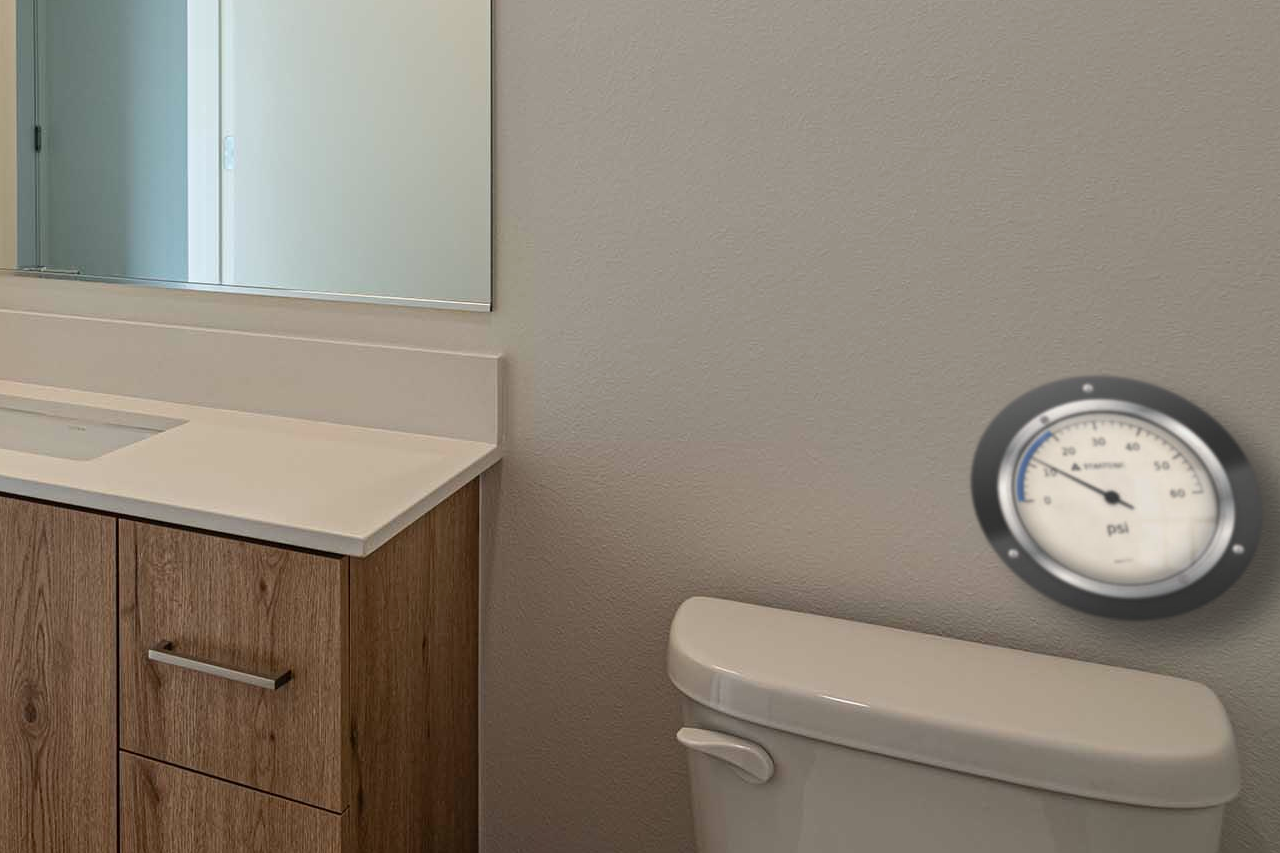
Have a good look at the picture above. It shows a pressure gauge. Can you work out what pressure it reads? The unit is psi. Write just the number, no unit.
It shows 12
